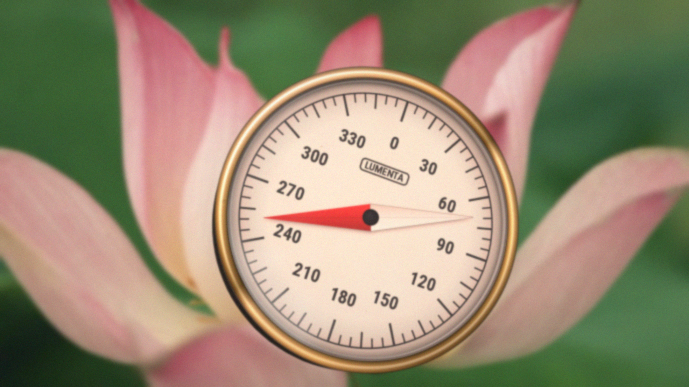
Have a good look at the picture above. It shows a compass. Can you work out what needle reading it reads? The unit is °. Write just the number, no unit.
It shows 250
